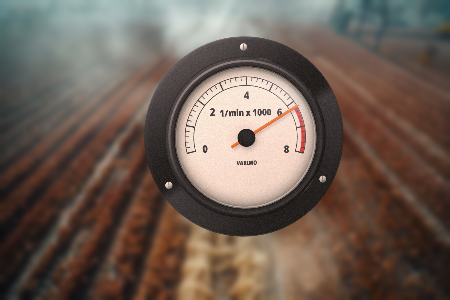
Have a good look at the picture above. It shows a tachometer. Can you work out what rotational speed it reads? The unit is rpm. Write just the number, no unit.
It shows 6200
